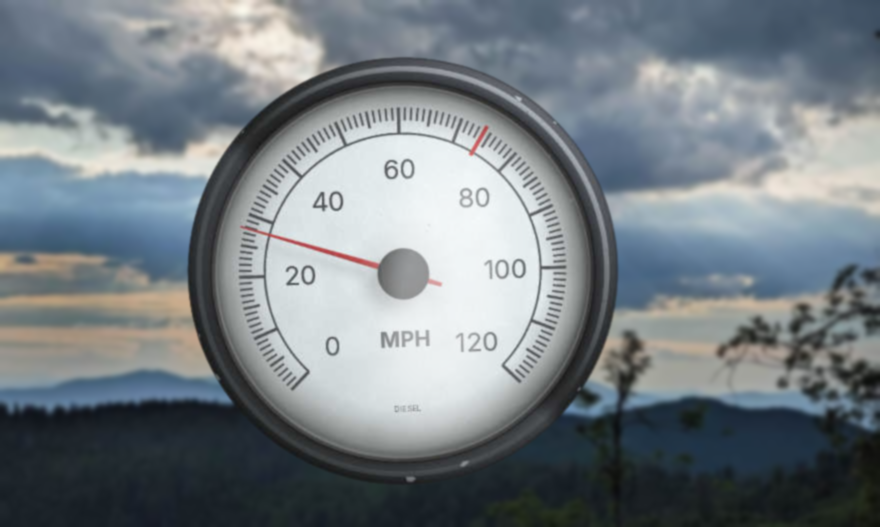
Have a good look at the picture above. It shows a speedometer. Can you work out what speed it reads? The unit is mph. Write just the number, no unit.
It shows 28
